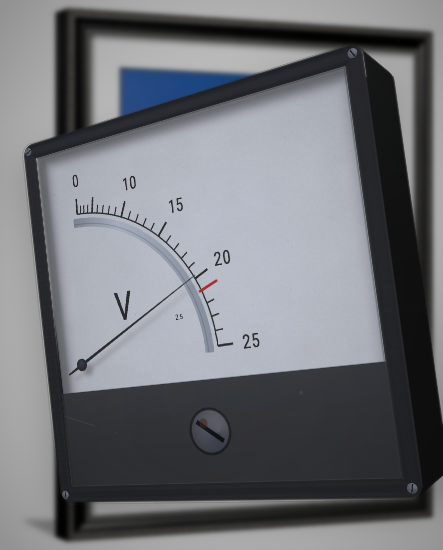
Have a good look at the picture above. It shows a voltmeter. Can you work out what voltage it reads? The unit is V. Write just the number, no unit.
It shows 20
